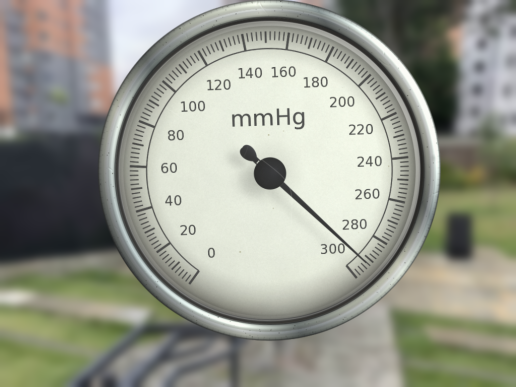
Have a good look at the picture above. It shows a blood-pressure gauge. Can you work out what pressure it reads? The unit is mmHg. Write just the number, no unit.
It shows 292
